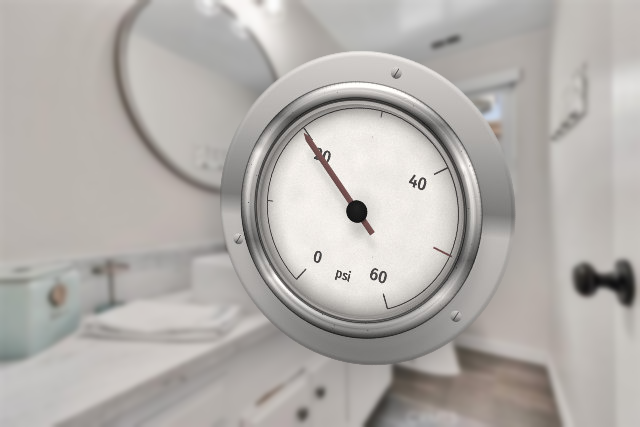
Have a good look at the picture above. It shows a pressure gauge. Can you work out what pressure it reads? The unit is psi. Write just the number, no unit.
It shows 20
